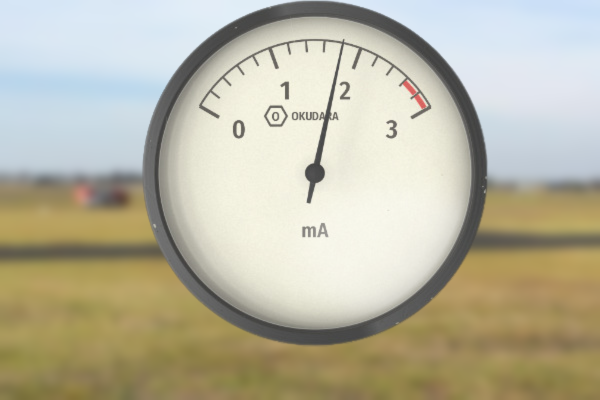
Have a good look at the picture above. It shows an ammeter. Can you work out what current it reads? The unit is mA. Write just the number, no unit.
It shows 1.8
